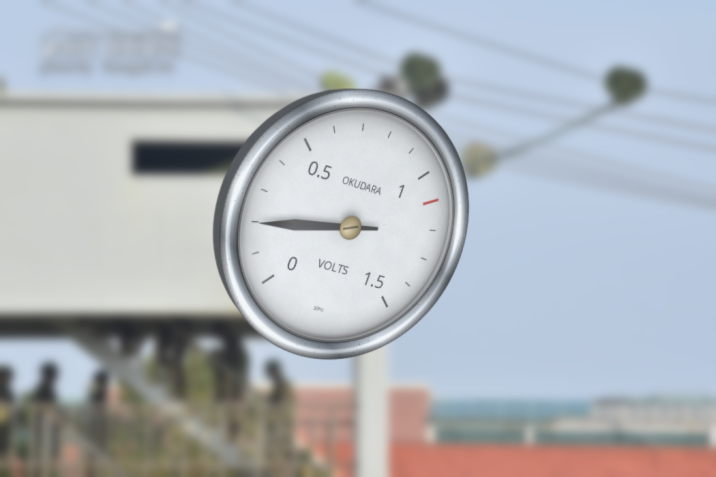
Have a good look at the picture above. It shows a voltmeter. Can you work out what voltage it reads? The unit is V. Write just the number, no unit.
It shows 0.2
